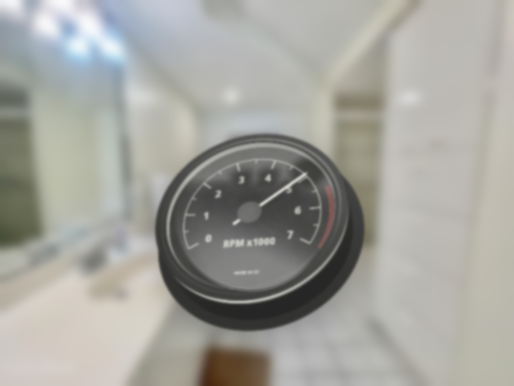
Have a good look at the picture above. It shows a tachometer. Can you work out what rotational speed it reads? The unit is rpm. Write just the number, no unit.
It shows 5000
